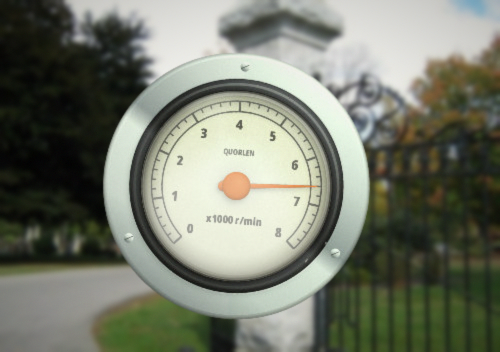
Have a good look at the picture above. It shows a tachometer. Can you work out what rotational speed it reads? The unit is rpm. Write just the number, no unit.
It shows 6600
